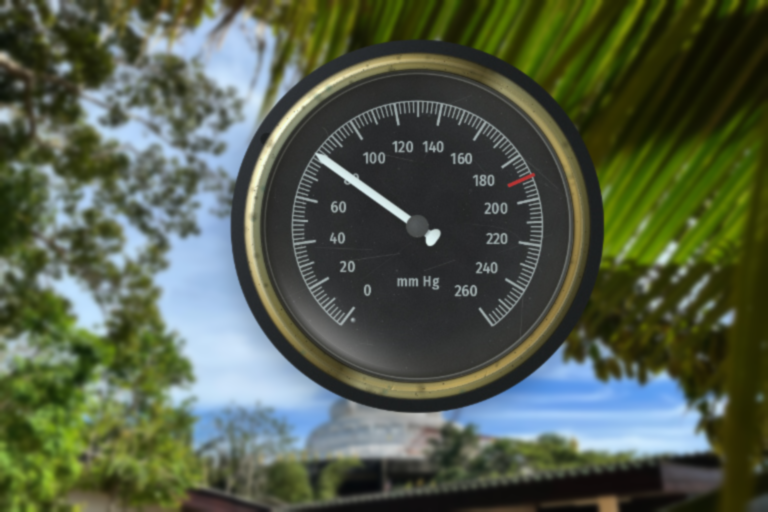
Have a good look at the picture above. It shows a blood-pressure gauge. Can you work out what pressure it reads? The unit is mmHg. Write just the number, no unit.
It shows 80
